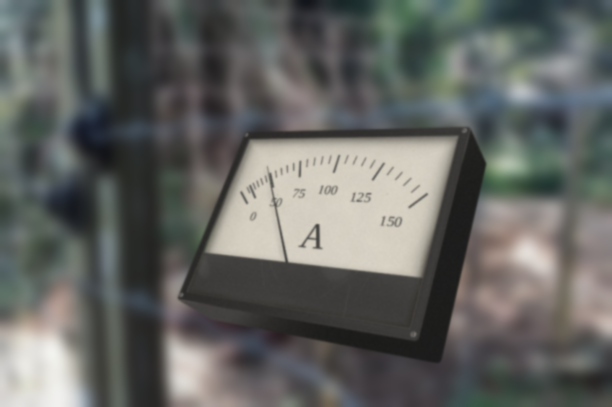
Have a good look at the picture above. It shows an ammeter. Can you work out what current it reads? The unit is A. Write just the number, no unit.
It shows 50
